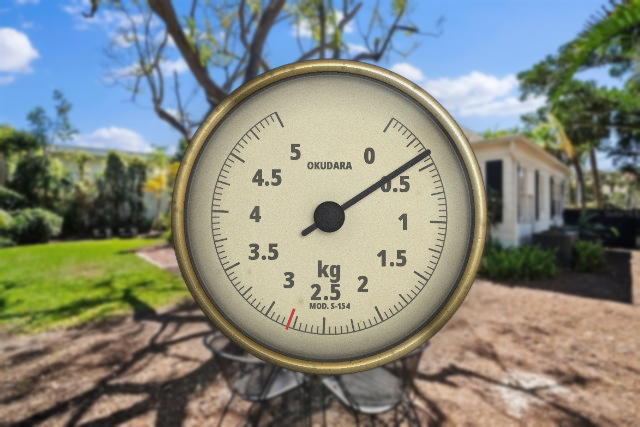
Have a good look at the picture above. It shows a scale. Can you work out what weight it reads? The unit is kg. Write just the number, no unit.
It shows 0.4
